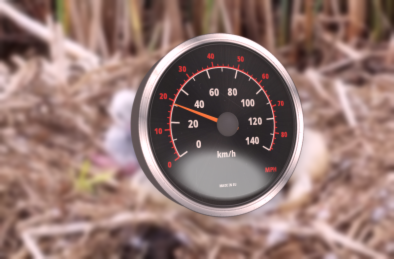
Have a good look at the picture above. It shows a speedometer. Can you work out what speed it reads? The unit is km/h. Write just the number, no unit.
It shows 30
